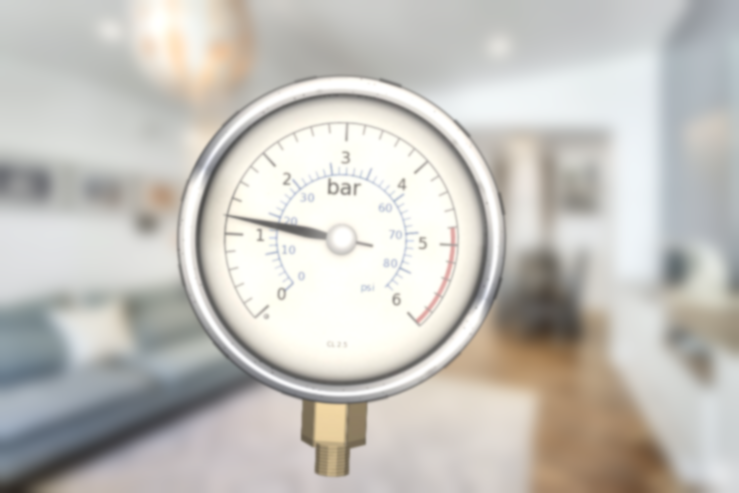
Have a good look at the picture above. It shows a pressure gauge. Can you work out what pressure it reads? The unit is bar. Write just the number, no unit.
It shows 1.2
